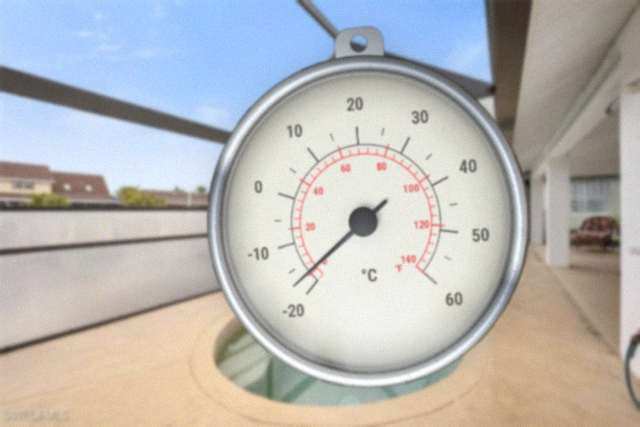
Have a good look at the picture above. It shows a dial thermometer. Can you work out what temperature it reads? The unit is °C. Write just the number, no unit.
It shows -17.5
